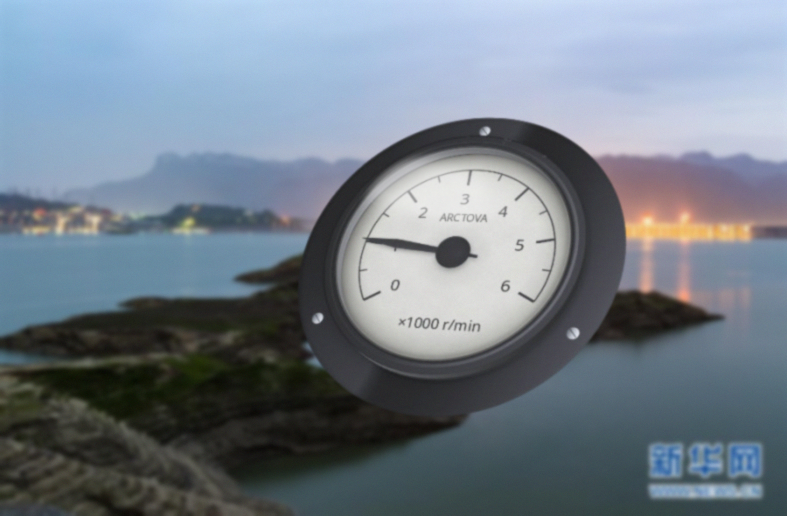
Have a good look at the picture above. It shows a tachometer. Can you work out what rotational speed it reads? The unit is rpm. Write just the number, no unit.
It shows 1000
